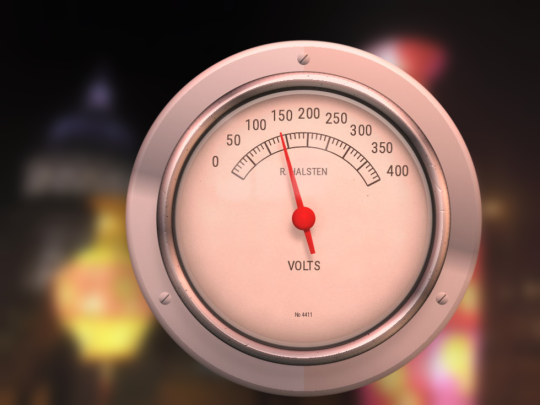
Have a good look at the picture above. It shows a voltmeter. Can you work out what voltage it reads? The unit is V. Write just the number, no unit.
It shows 140
